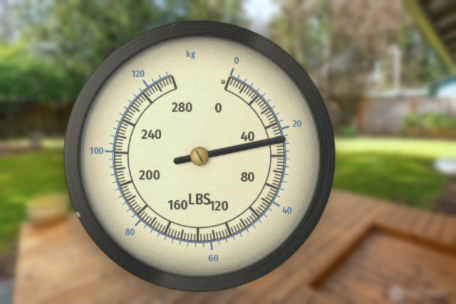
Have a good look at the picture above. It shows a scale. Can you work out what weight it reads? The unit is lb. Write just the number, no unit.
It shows 50
